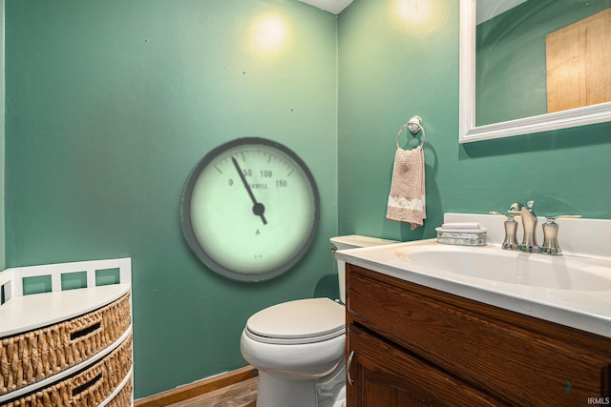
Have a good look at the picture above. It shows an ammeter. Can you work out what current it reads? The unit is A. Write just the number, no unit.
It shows 30
